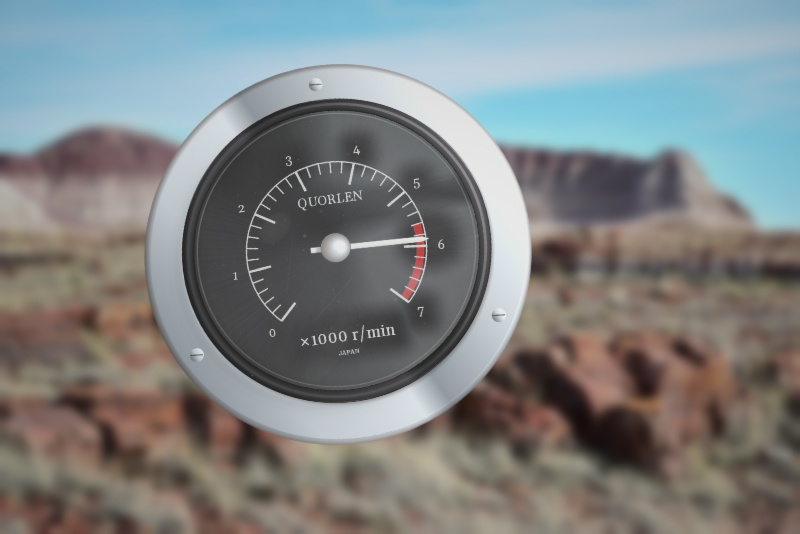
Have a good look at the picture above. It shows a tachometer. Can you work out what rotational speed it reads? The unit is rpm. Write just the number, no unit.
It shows 5900
